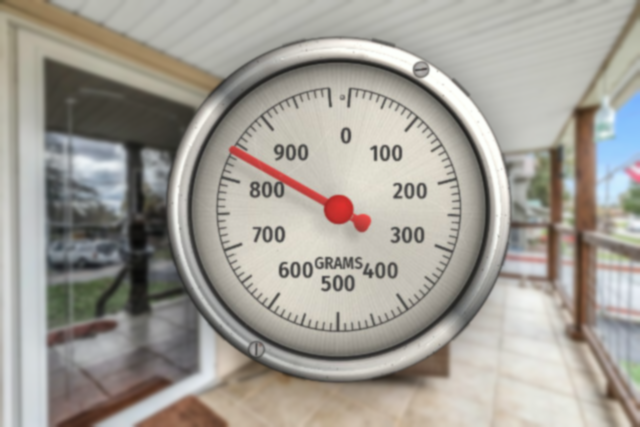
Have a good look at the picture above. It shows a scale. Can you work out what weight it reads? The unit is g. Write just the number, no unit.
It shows 840
